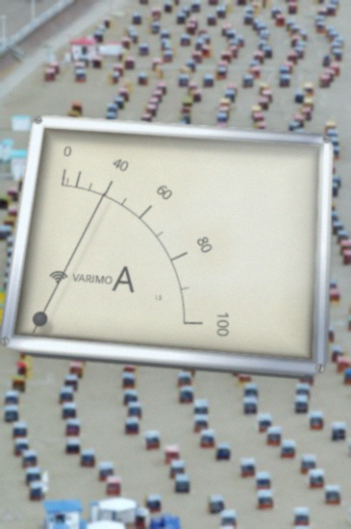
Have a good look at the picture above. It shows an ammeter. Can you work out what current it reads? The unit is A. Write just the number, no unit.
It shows 40
